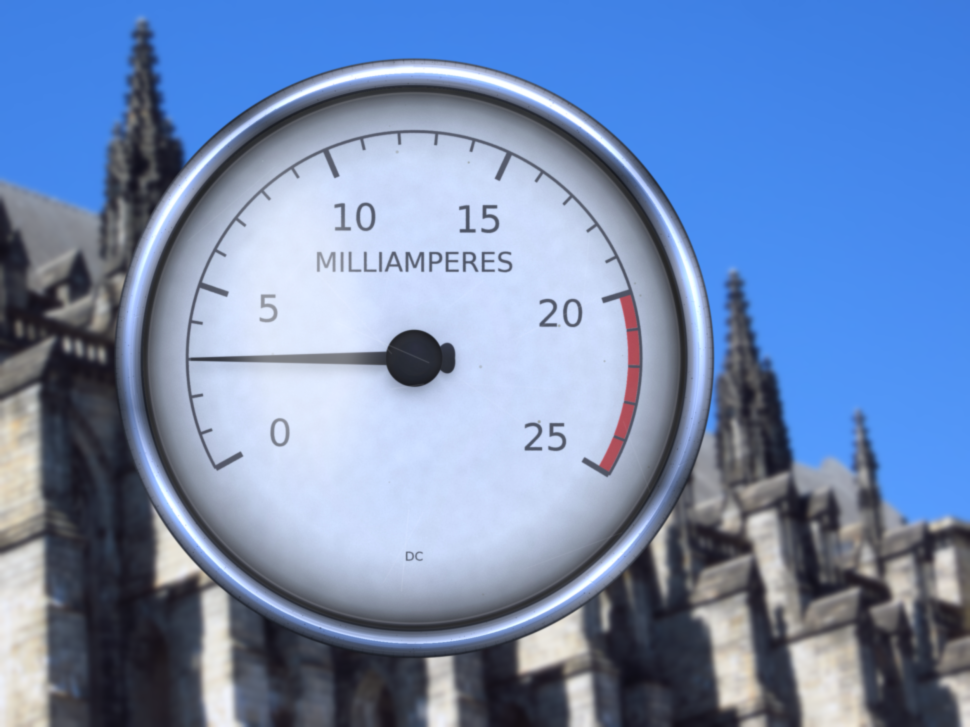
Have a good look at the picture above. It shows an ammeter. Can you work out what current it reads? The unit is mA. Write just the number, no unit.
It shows 3
